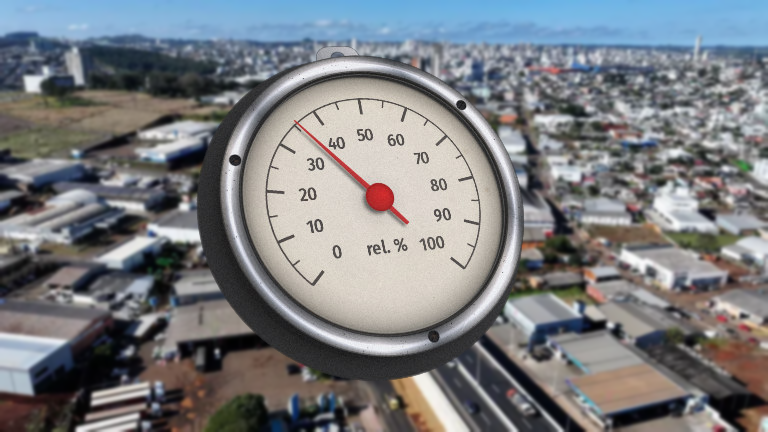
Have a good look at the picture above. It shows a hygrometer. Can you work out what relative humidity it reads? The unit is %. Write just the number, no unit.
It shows 35
